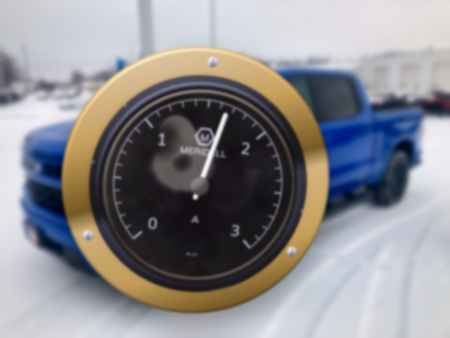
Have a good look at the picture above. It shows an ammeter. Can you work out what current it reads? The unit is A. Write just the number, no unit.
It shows 1.65
